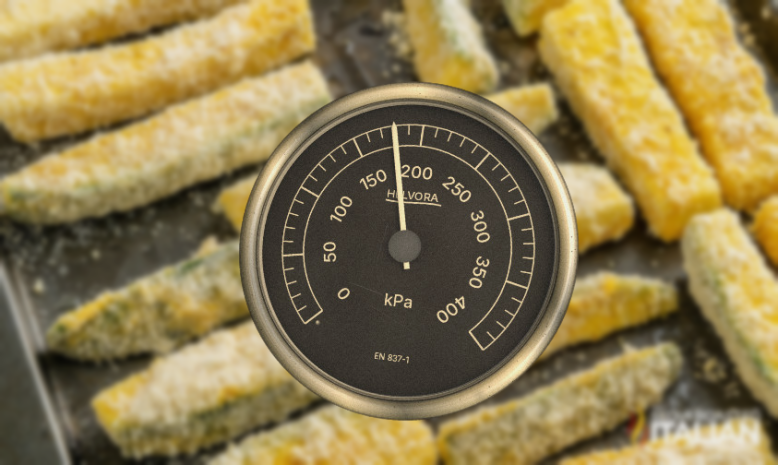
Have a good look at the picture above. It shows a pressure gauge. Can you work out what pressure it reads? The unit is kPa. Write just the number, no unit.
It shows 180
